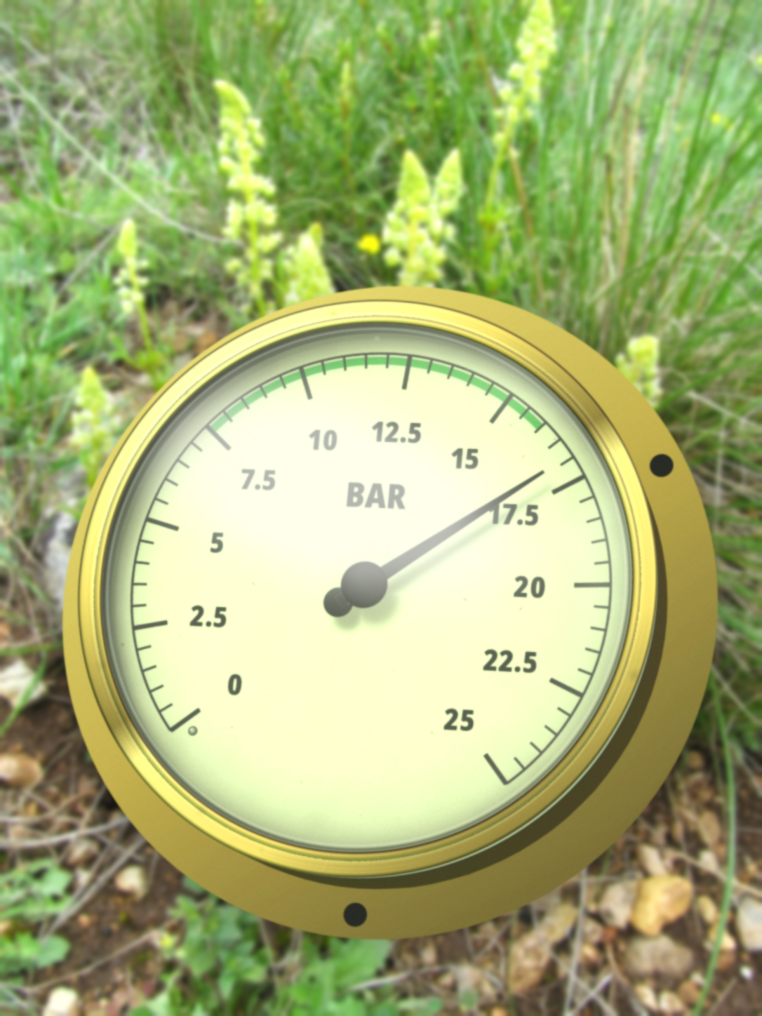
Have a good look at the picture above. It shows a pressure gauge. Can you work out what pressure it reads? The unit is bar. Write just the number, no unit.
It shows 17
